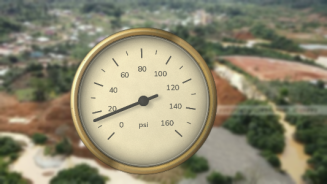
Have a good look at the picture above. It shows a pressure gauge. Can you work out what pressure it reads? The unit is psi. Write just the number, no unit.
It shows 15
